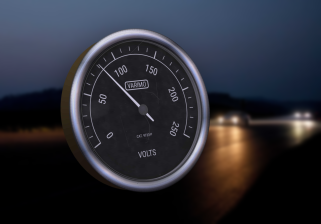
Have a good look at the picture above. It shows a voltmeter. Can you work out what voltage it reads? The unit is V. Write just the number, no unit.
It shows 80
